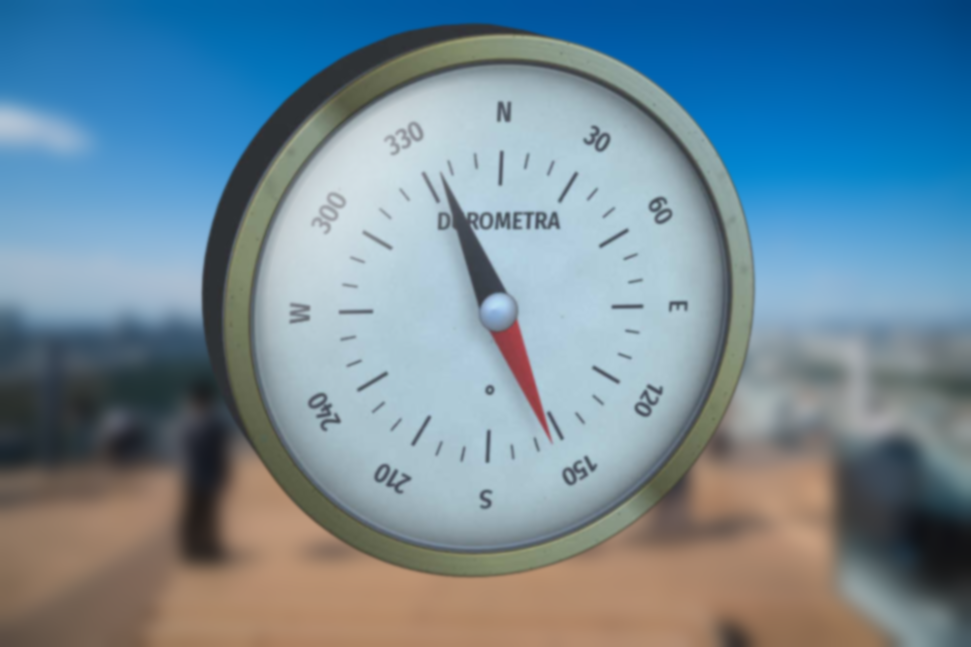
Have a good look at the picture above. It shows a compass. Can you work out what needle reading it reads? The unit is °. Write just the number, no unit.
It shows 155
